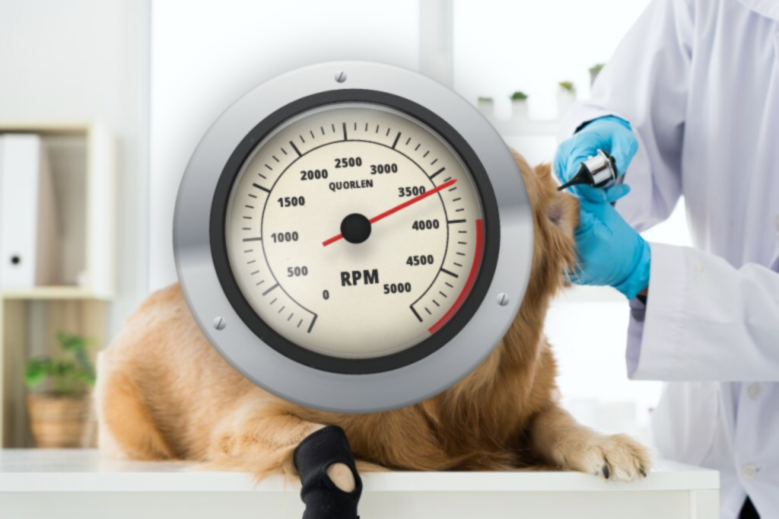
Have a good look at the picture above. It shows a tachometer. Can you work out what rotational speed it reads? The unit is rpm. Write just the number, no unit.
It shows 3650
